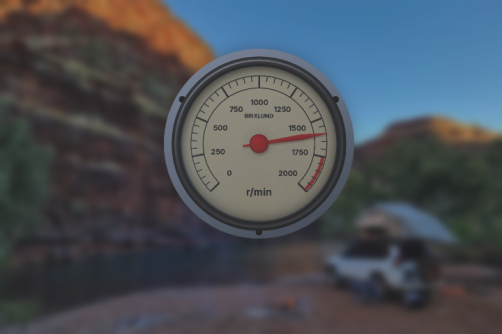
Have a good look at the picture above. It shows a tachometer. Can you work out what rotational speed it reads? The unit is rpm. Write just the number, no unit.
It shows 1600
